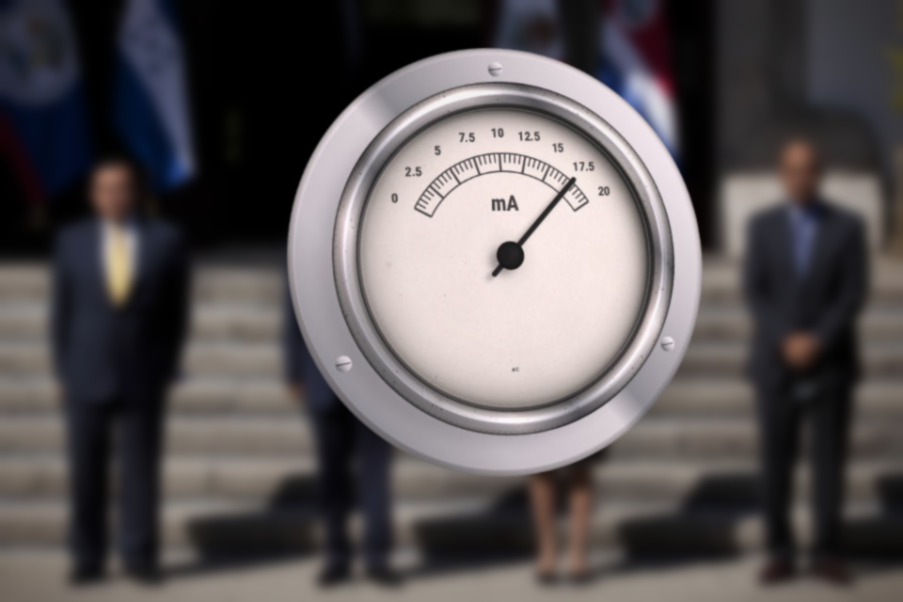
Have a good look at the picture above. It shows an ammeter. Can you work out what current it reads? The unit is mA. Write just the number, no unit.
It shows 17.5
